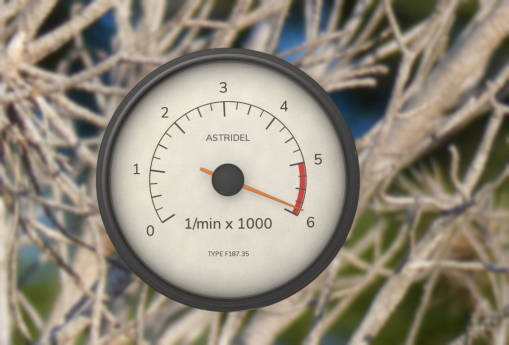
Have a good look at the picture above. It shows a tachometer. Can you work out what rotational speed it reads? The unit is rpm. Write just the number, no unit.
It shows 5875
